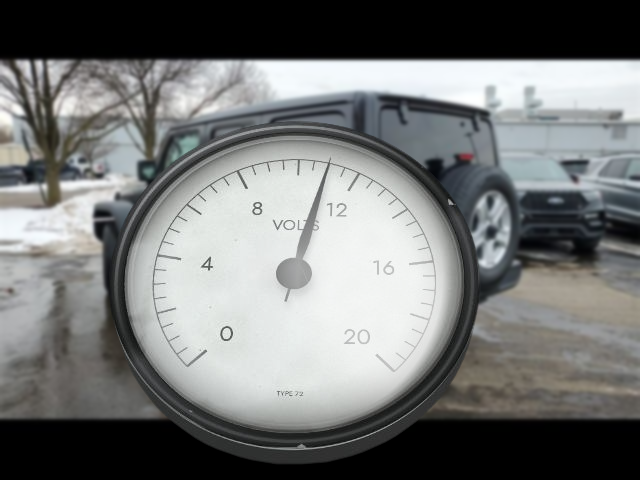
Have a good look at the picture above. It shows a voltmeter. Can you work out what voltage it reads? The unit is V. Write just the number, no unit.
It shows 11
